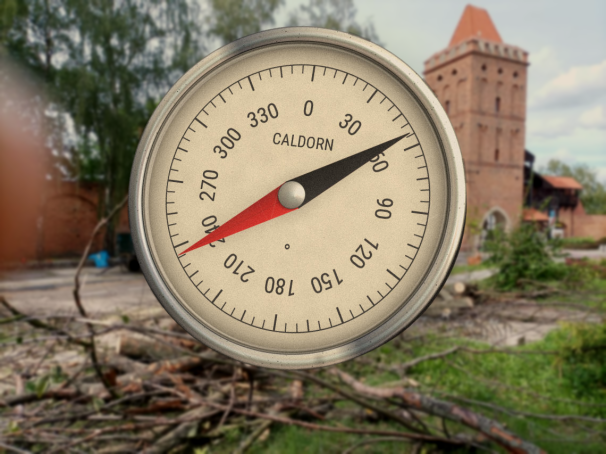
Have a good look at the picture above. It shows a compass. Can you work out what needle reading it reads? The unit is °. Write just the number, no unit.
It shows 235
